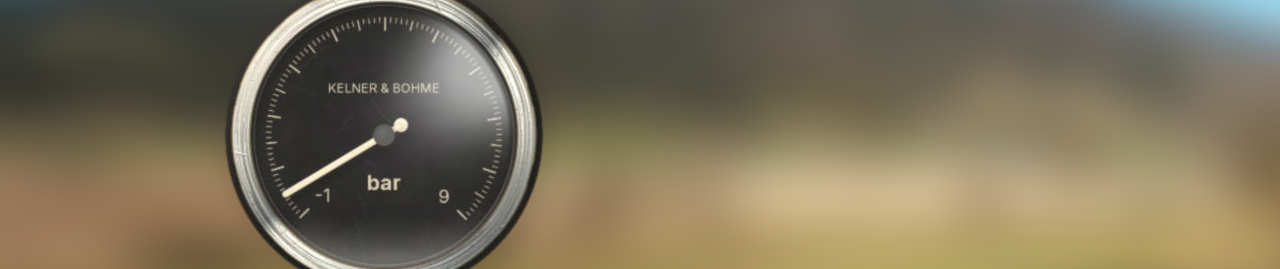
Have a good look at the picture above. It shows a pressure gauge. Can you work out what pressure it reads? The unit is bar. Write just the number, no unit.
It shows -0.5
